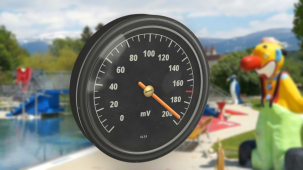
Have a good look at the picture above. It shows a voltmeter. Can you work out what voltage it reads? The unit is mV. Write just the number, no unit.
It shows 195
